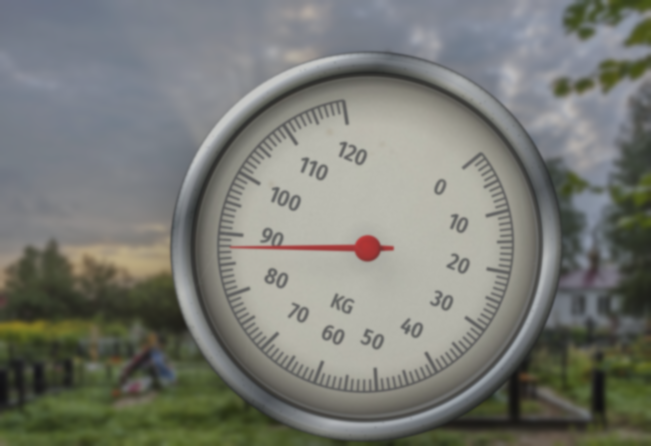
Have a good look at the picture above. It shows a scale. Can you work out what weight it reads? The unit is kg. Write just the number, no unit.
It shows 88
